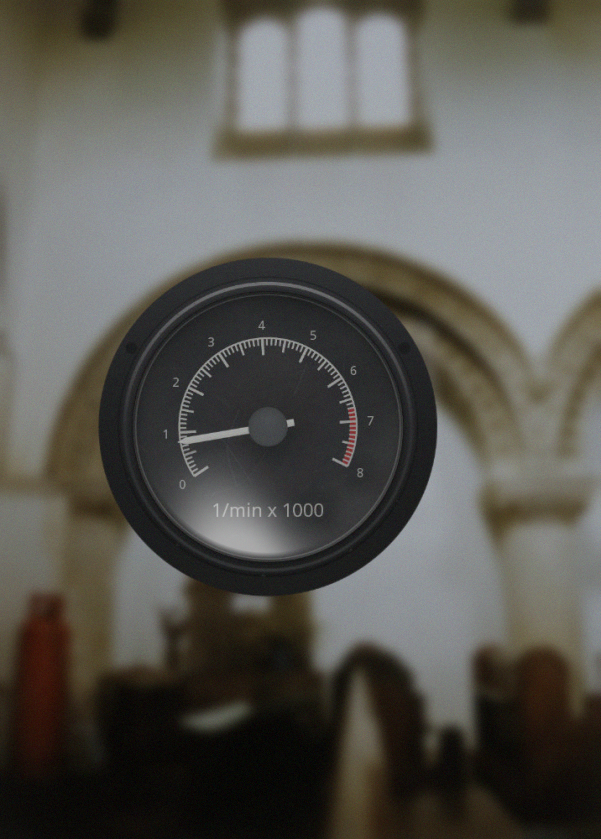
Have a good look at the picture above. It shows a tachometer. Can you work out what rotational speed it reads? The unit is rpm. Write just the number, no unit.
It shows 800
